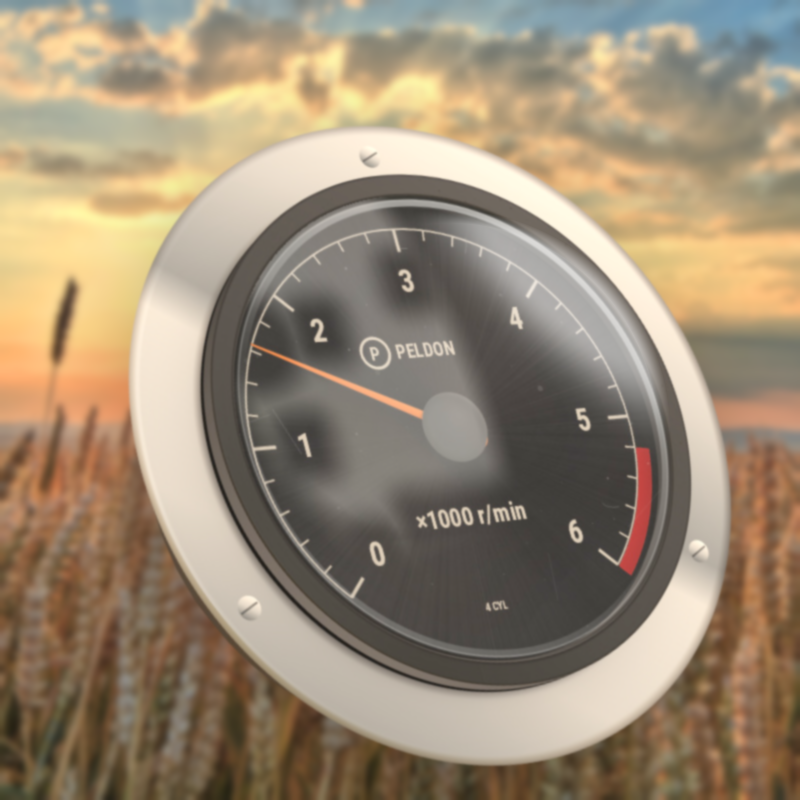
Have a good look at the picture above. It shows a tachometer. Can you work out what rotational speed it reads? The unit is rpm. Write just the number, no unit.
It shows 1600
